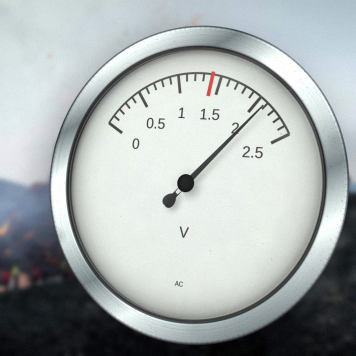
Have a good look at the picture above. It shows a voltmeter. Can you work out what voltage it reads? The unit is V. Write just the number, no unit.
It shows 2.1
